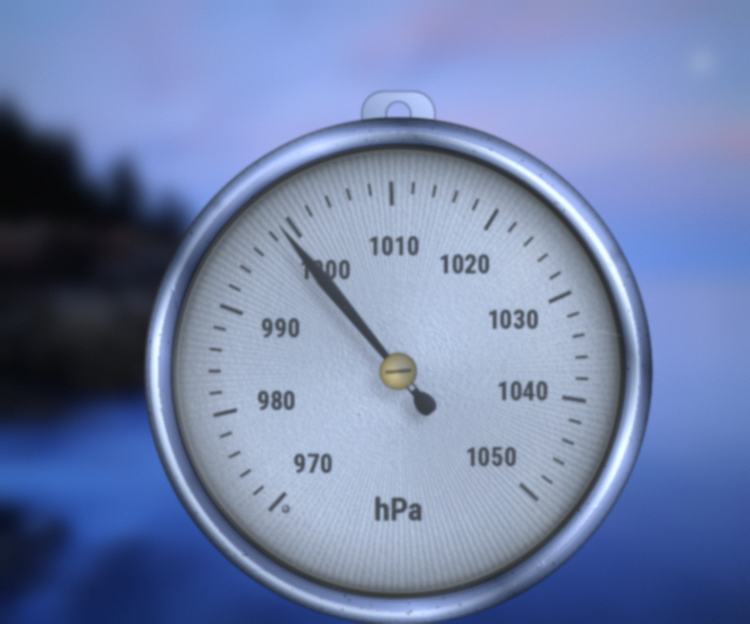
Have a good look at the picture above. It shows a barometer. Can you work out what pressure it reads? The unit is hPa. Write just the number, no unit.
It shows 999
